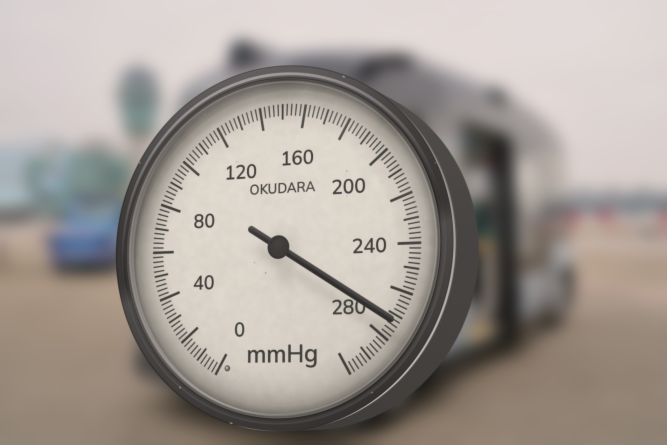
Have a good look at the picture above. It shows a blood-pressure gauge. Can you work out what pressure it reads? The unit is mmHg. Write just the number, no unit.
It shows 272
